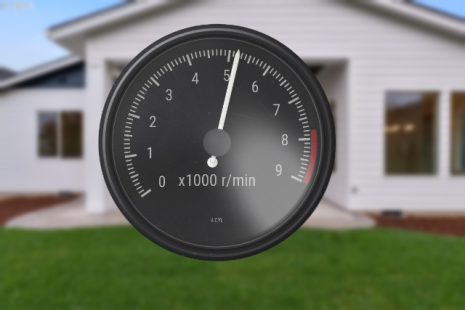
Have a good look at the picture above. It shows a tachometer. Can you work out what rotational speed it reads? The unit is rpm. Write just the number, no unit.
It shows 5200
